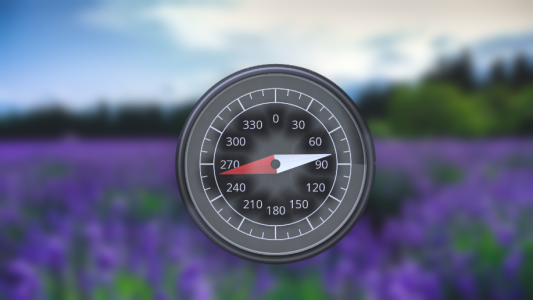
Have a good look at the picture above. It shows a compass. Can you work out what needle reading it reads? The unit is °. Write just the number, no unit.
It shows 260
